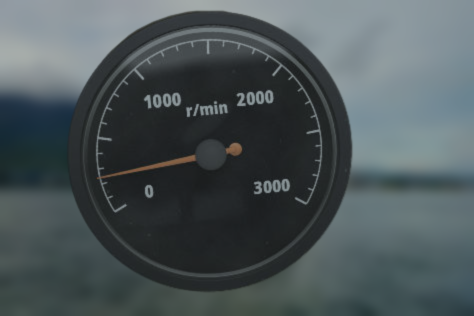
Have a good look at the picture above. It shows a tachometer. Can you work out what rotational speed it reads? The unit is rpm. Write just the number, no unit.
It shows 250
